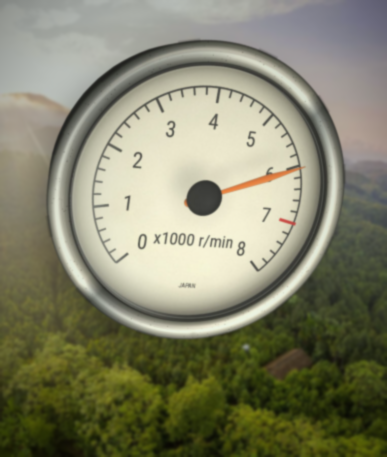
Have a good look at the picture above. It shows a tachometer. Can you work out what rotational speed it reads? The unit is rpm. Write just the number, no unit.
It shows 6000
